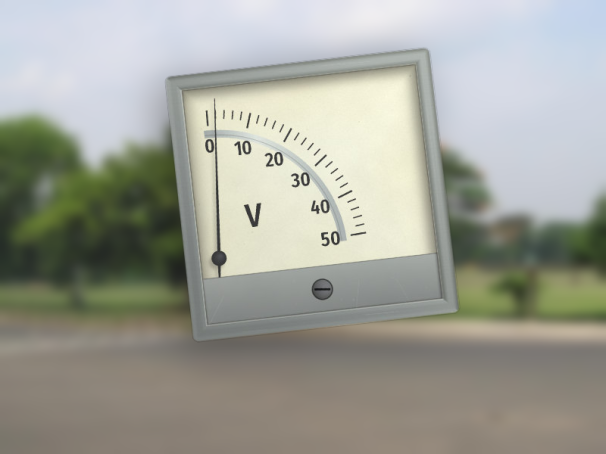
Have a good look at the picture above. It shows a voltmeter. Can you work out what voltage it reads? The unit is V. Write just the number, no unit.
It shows 2
